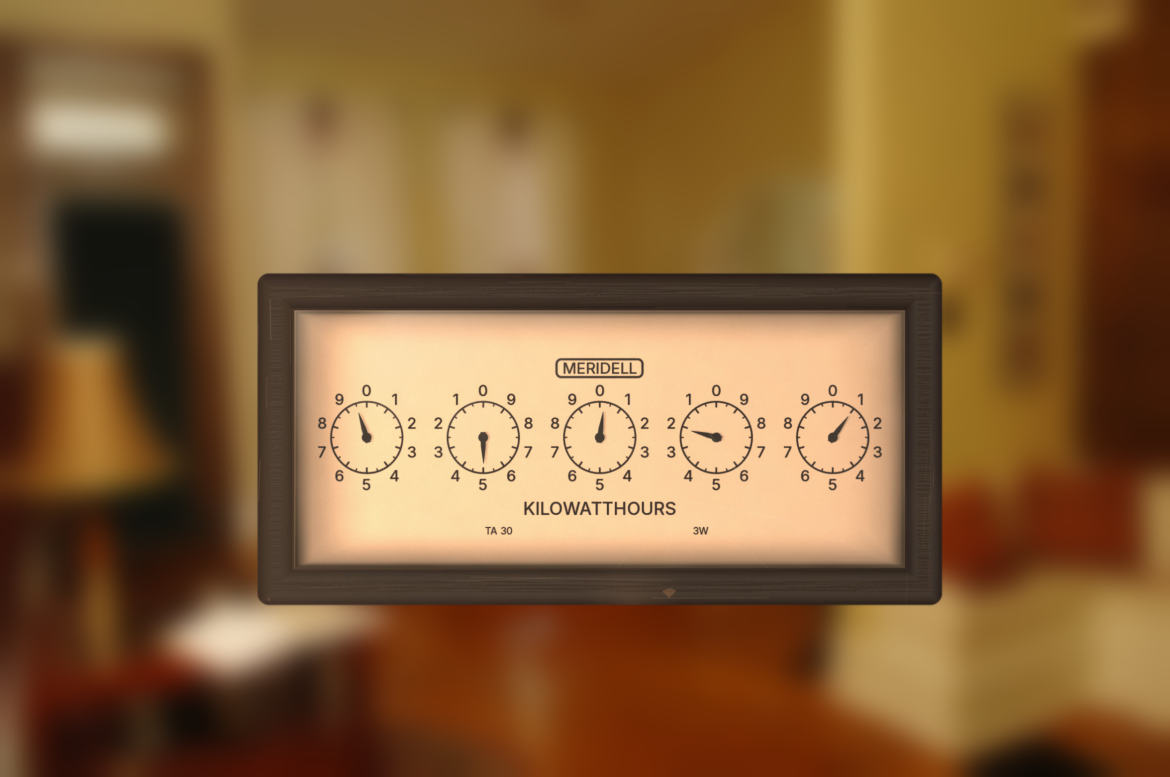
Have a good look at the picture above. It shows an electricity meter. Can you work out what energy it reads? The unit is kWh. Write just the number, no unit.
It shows 95021
